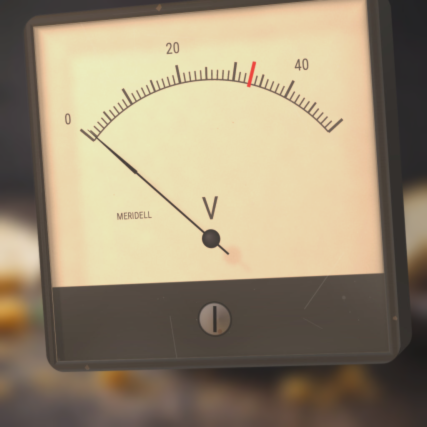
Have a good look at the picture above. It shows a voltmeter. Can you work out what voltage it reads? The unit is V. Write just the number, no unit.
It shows 1
